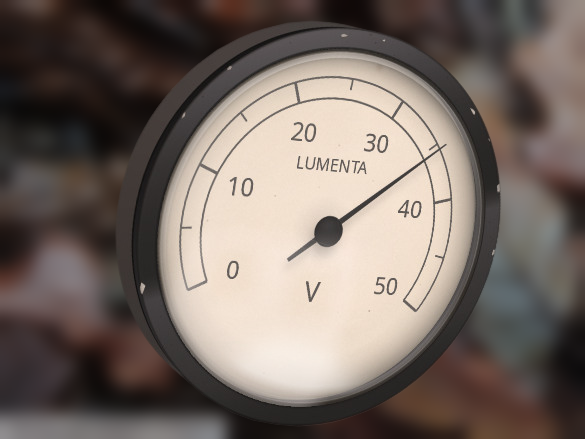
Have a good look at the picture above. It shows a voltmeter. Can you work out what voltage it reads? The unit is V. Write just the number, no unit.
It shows 35
